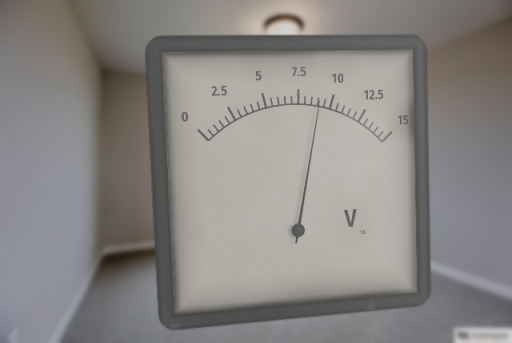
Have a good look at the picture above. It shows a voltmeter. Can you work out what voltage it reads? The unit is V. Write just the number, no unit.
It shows 9
